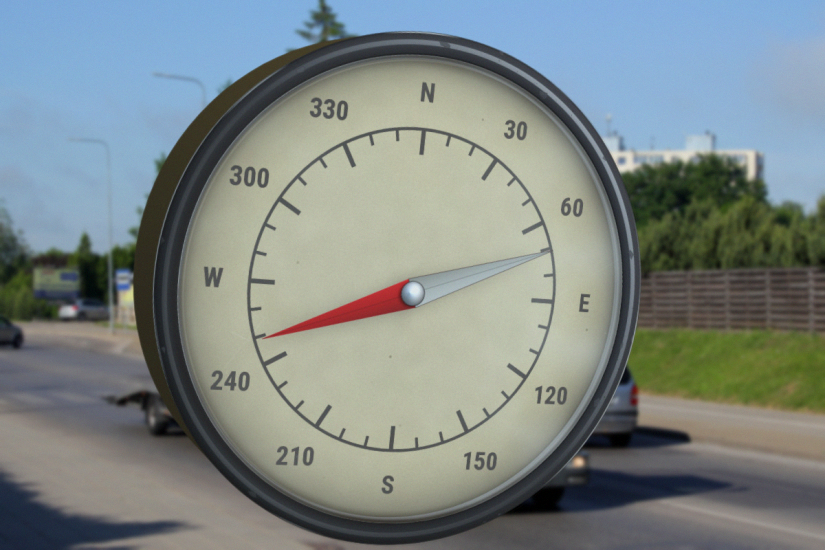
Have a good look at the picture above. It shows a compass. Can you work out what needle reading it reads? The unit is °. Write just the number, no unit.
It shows 250
